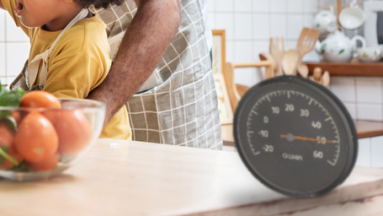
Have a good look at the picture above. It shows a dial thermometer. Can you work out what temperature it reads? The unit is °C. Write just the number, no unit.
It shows 50
